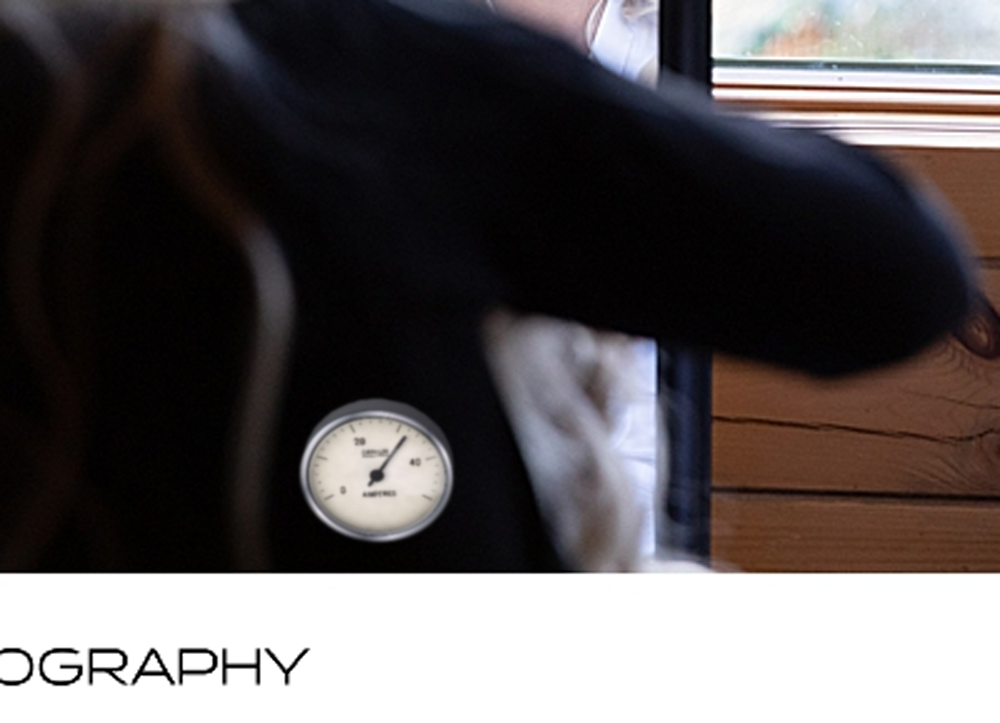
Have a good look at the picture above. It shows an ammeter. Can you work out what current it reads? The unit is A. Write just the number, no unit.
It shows 32
